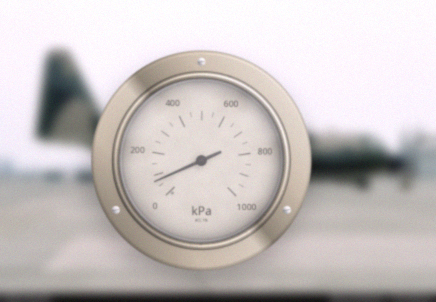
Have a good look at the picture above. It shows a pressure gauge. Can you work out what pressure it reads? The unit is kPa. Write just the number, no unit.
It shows 75
